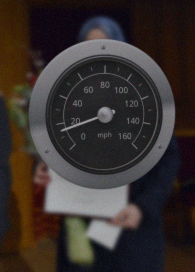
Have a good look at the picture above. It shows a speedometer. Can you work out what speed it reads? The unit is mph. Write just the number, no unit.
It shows 15
